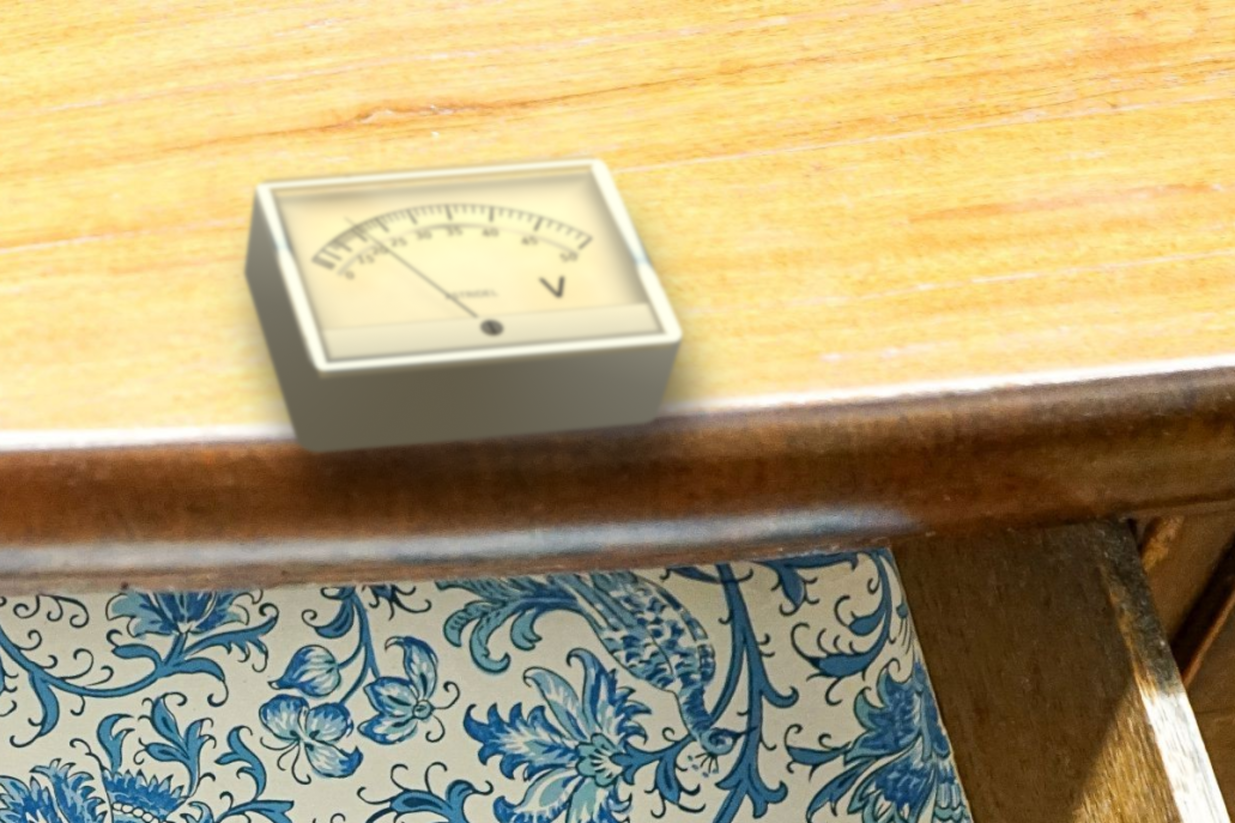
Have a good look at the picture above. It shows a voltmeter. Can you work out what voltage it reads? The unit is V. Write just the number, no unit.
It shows 20
